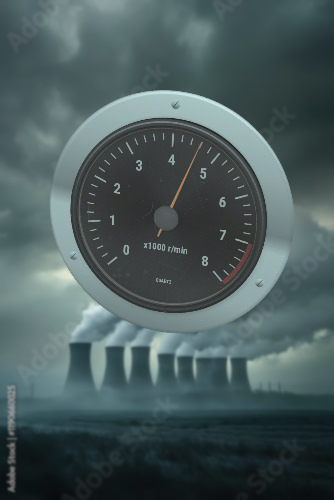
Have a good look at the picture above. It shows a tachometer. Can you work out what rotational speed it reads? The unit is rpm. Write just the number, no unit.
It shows 4600
